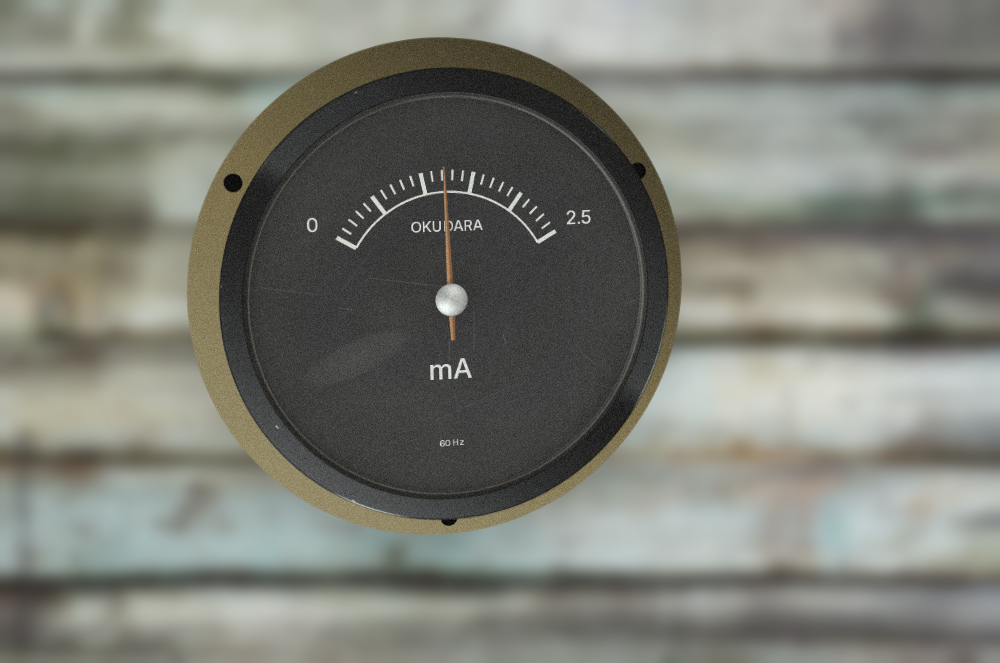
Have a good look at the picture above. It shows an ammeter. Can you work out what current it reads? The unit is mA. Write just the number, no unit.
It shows 1.2
